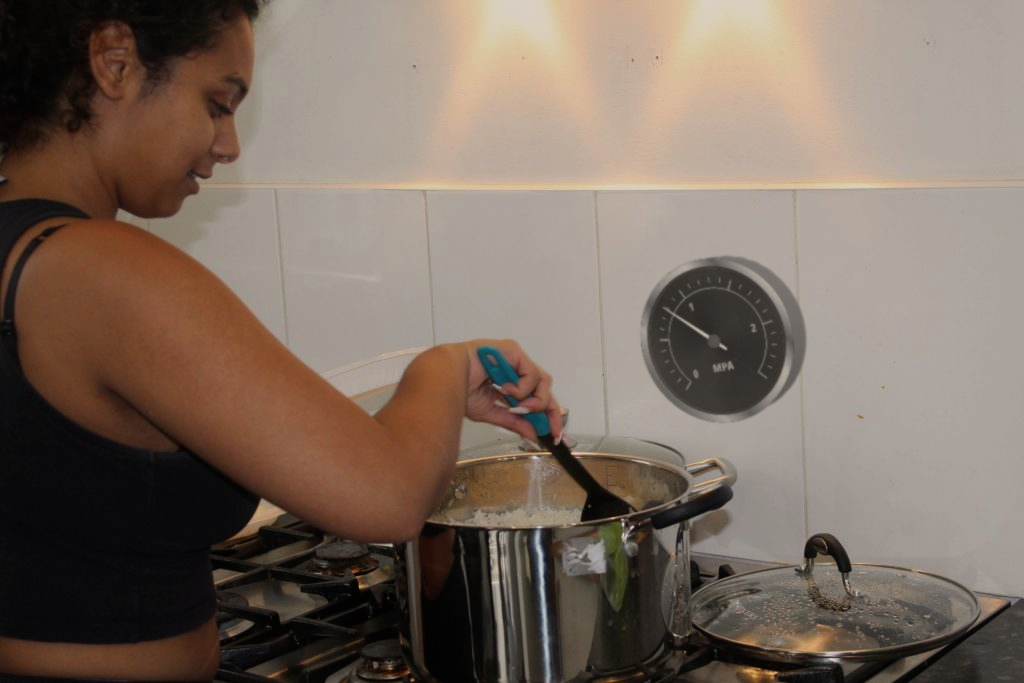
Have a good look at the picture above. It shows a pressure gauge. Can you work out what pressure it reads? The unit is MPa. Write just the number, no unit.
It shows 0.8
